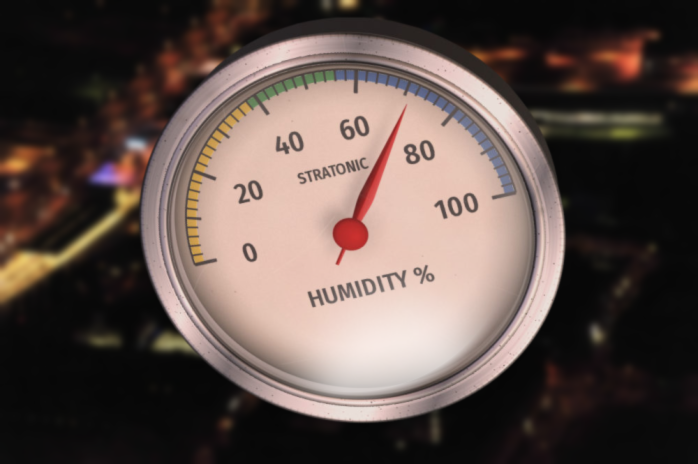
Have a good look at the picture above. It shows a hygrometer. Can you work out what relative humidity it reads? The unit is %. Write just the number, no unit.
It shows 71
